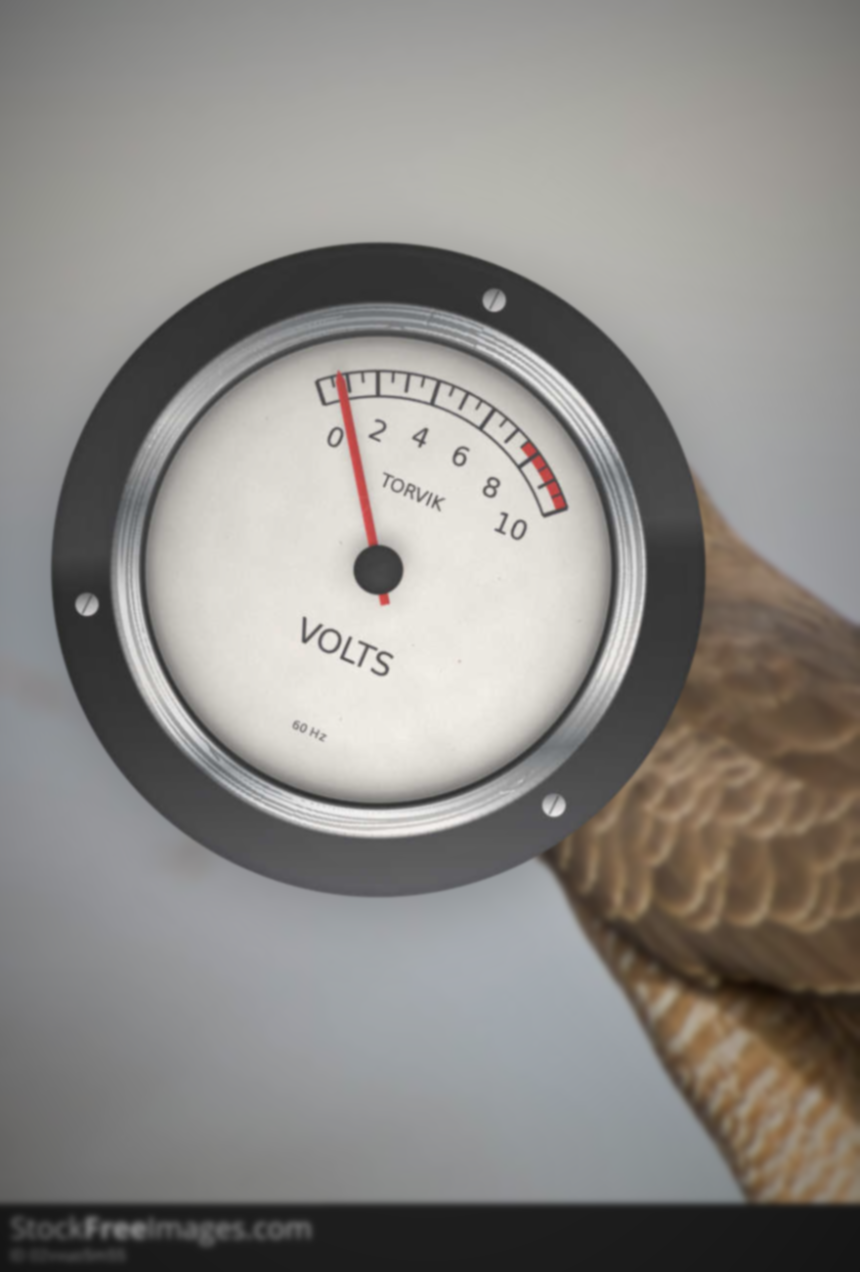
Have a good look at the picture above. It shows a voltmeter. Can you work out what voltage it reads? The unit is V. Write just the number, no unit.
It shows 0.75
